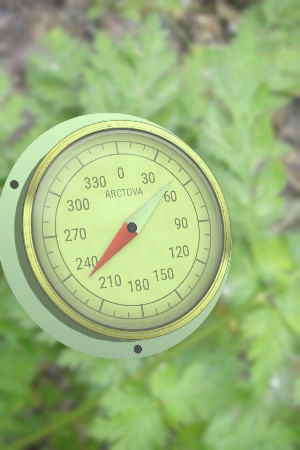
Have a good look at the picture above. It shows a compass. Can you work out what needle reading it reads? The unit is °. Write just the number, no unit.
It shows 230
